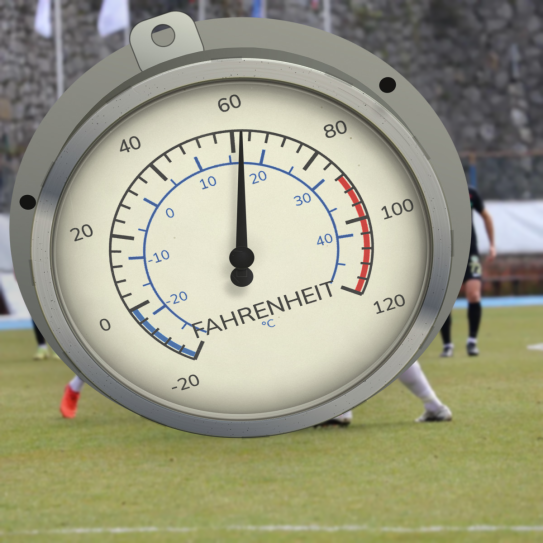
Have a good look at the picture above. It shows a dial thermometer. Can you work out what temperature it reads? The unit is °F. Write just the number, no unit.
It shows 62
